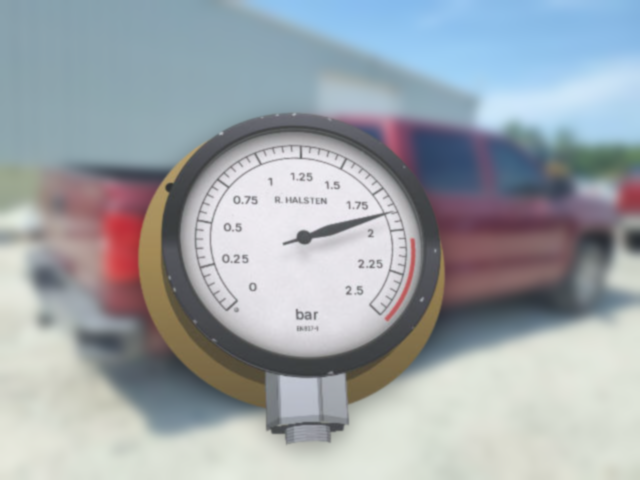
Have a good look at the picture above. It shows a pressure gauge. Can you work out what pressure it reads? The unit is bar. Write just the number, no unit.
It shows 1.9
